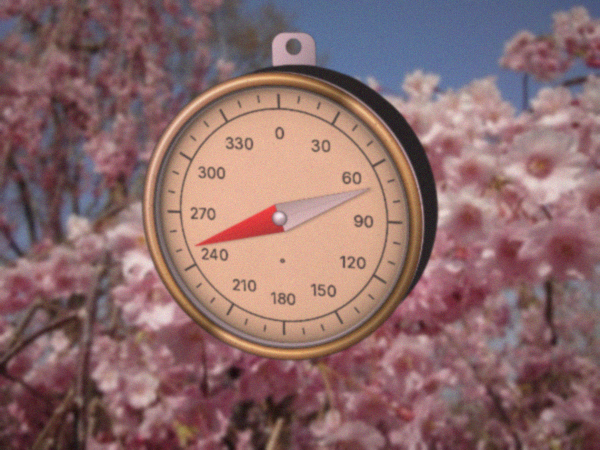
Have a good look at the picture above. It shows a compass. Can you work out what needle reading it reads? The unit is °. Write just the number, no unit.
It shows 250
